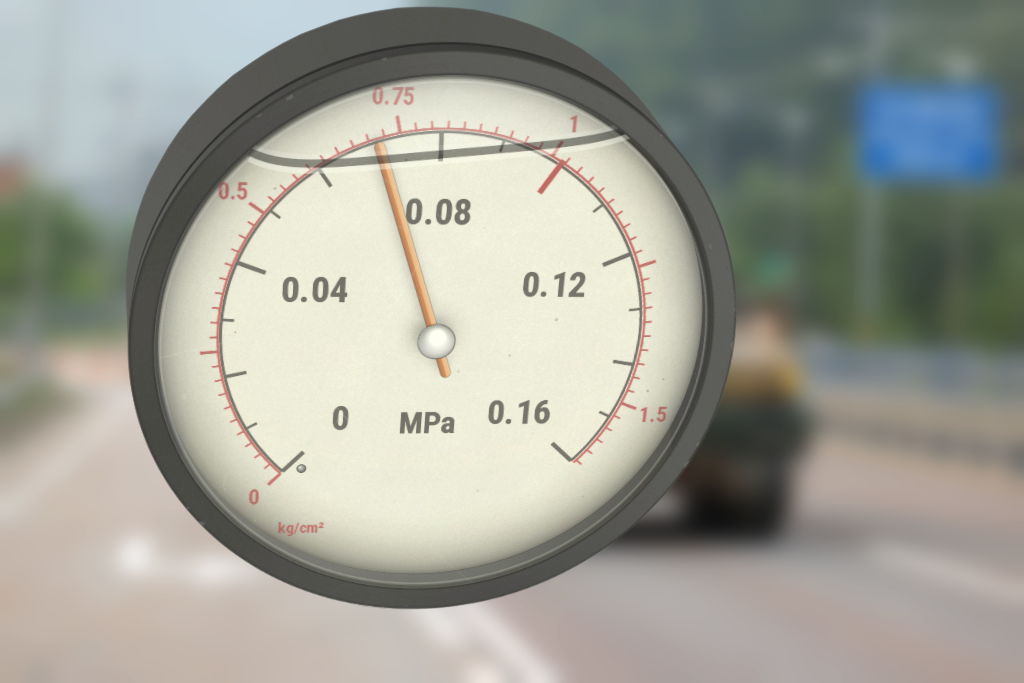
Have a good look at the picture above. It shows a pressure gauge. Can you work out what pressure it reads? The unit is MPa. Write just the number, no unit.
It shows 0.07
